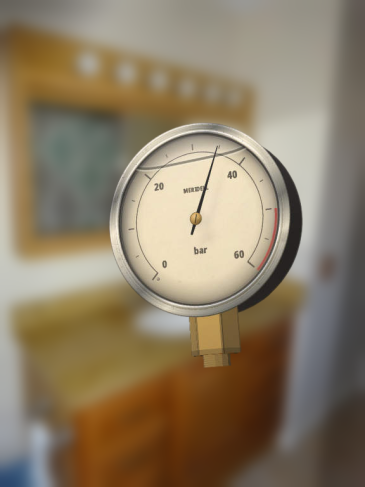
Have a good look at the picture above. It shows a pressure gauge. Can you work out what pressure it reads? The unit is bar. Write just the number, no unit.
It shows 35
